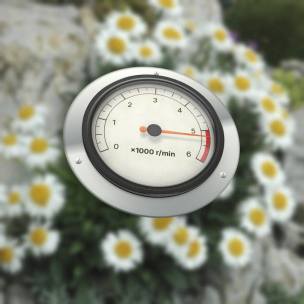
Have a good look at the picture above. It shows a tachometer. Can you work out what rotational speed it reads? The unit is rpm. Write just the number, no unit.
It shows 5250
